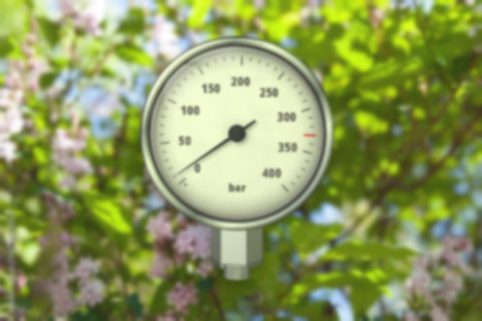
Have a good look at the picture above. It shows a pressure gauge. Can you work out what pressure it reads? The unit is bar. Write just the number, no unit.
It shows 10
